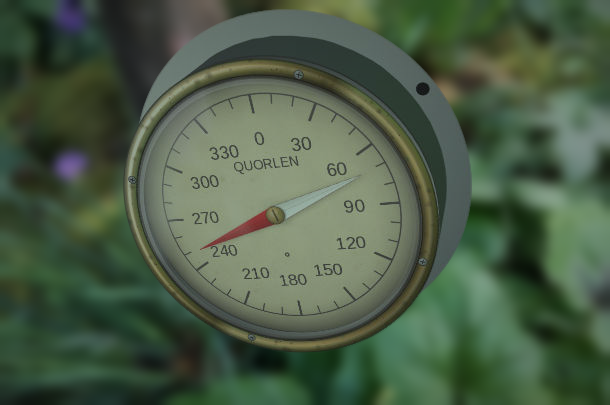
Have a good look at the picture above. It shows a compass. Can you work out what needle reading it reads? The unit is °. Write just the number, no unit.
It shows 250
